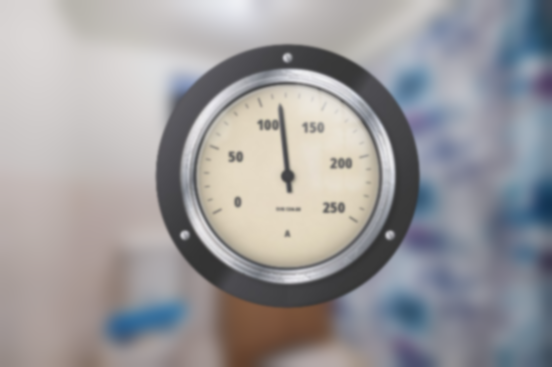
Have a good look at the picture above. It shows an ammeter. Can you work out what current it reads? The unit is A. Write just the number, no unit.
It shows 115
